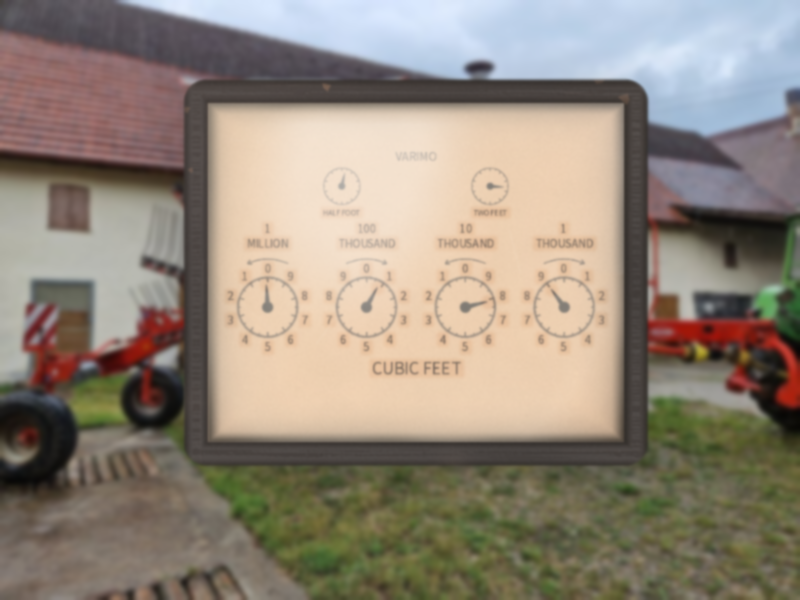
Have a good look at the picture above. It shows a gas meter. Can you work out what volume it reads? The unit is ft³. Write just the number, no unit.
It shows 7900
